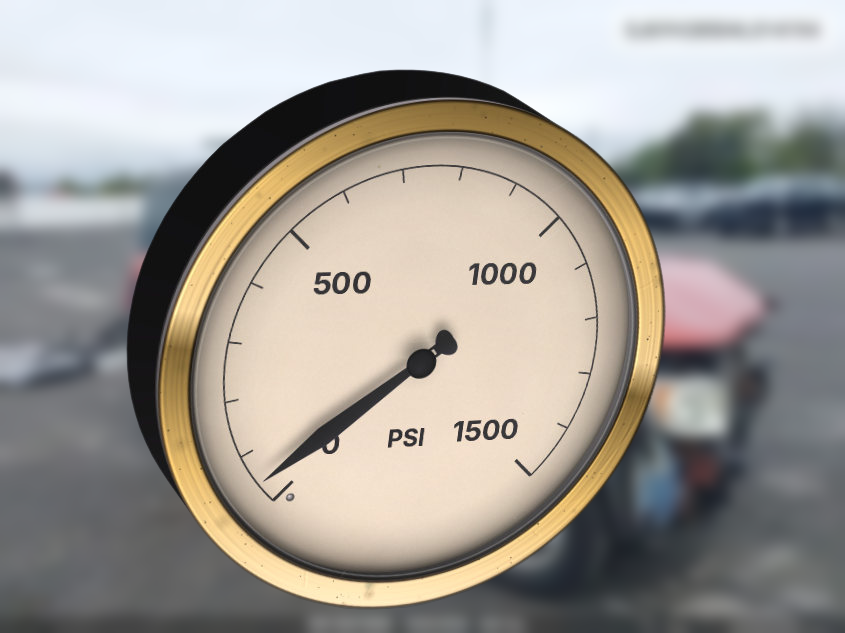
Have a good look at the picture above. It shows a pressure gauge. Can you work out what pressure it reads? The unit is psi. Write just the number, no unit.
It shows 50
